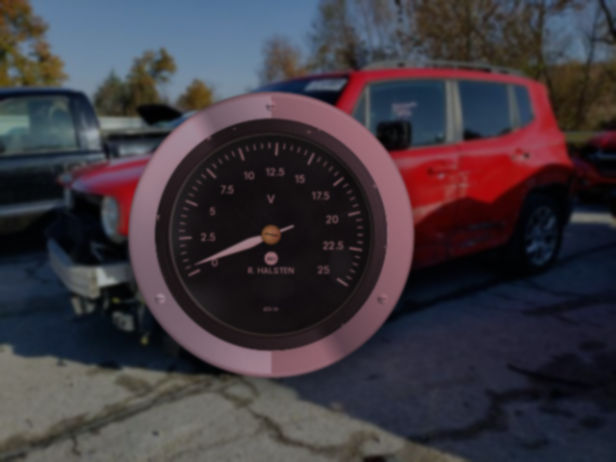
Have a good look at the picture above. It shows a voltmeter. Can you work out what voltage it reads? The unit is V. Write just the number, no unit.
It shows 0.5
